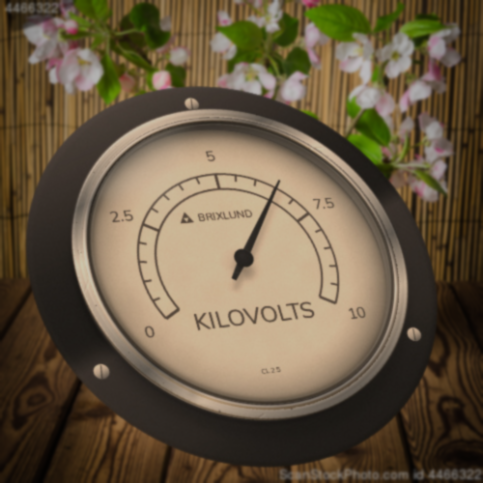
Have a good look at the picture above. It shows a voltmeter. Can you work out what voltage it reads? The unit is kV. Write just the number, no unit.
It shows 6.5
